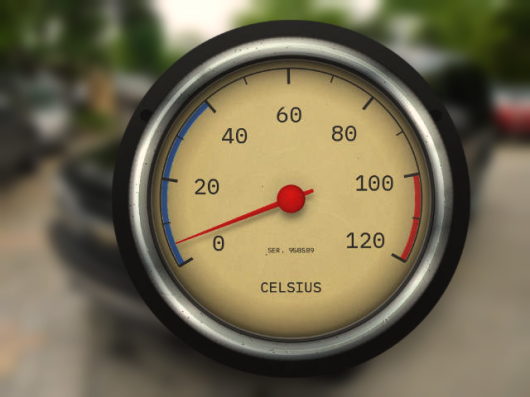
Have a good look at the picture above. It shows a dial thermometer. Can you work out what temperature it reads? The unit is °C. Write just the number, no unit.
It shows 5
